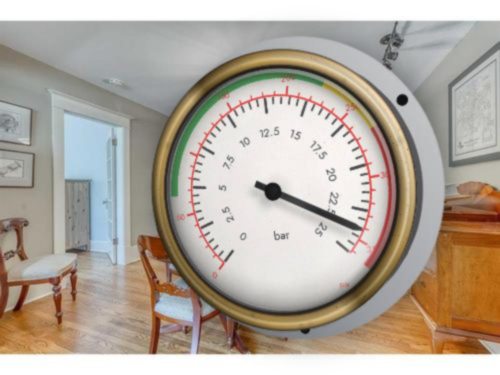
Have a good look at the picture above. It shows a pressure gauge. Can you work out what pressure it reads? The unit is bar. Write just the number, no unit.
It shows 23.5
